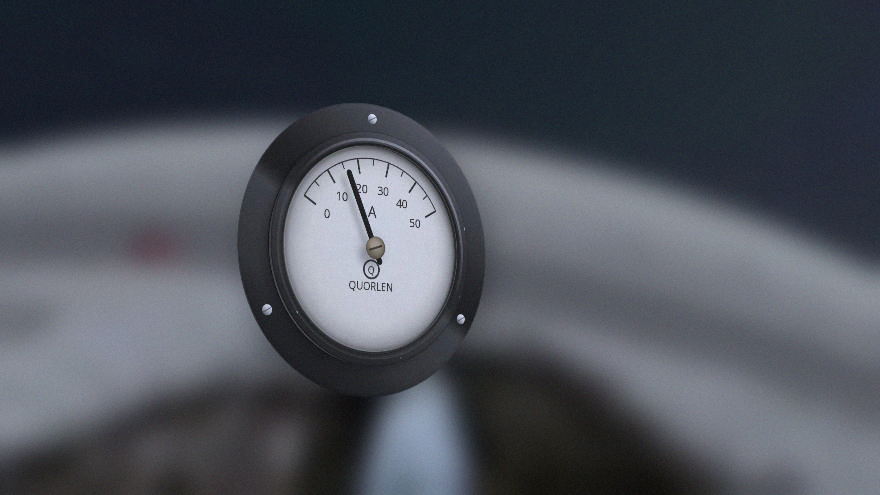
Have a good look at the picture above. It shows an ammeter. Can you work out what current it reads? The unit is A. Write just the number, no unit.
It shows 15
